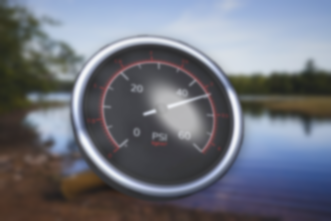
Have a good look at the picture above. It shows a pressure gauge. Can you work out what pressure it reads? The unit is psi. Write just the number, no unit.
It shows 45
